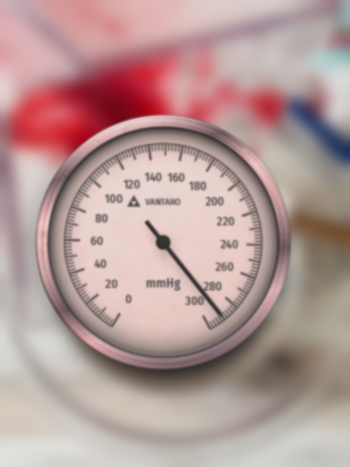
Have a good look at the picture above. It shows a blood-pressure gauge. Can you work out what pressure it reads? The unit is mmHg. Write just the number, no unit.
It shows 290
